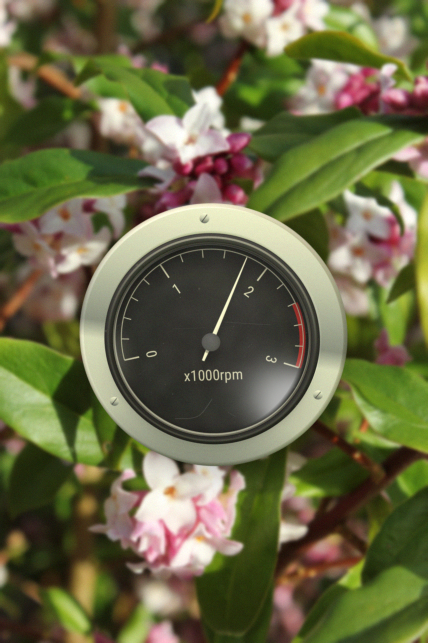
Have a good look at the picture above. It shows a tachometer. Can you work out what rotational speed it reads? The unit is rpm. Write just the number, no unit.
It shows 1800
